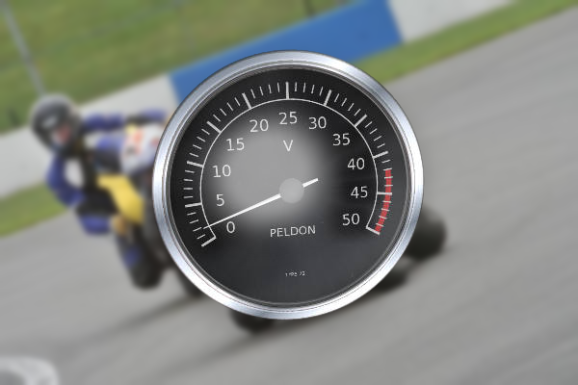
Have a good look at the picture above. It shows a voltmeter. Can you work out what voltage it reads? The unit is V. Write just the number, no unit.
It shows 2
